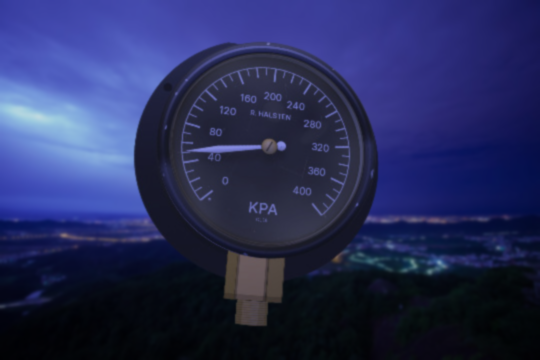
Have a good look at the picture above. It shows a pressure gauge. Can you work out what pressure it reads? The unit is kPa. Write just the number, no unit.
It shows 50
